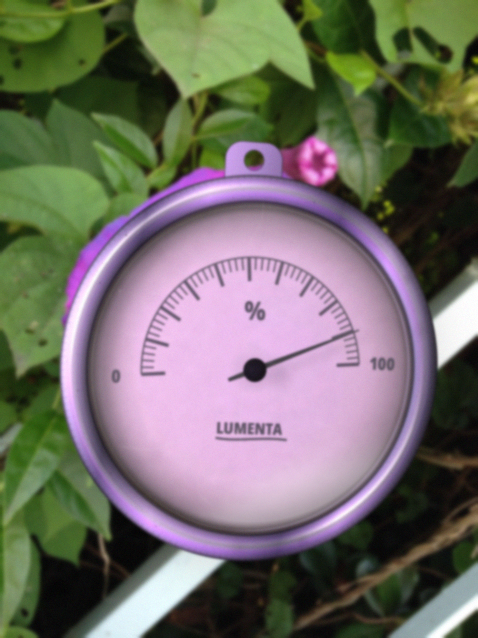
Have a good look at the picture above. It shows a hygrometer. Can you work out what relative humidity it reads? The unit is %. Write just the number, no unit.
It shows 90
